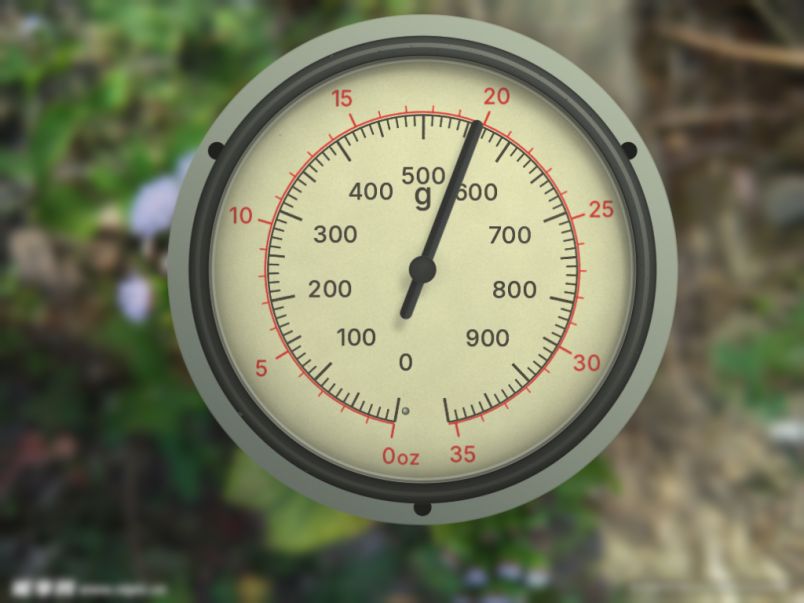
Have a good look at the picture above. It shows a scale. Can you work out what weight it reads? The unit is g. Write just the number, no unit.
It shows 560
